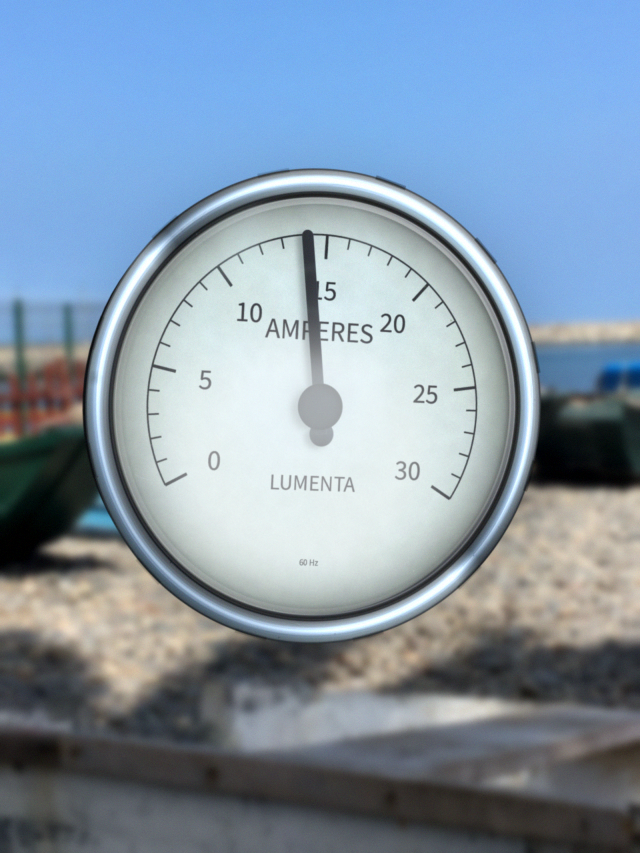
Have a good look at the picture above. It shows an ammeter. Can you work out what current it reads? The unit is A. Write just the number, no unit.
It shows 14
